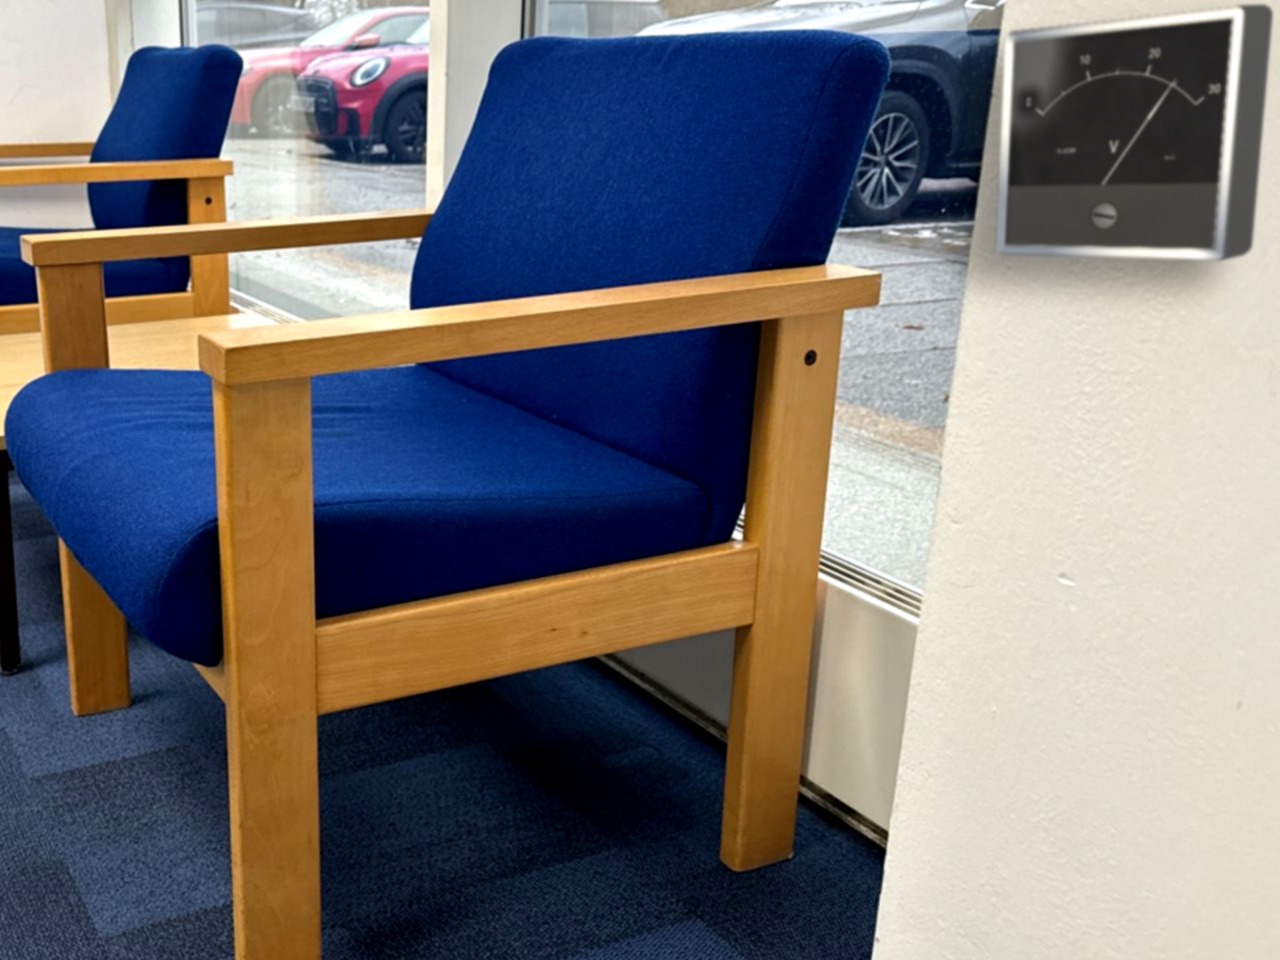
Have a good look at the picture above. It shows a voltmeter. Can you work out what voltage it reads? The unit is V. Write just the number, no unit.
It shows 25
